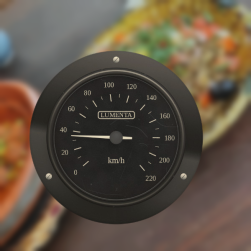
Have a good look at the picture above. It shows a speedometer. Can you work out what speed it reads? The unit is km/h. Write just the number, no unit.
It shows 35
